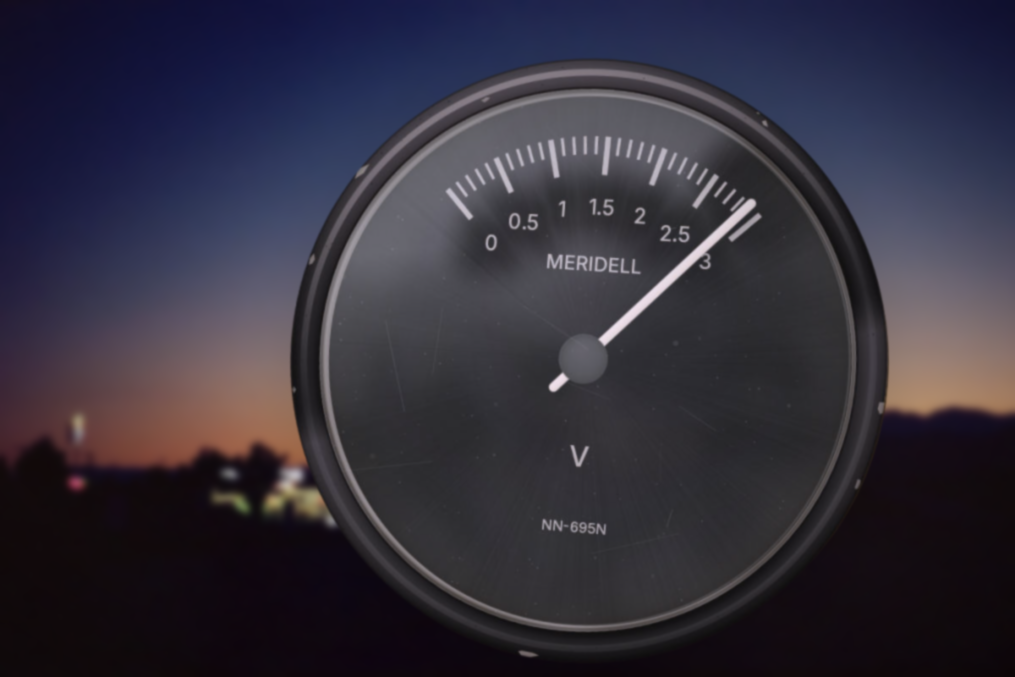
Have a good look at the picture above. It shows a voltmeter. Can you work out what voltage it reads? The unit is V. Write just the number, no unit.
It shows 2.9
